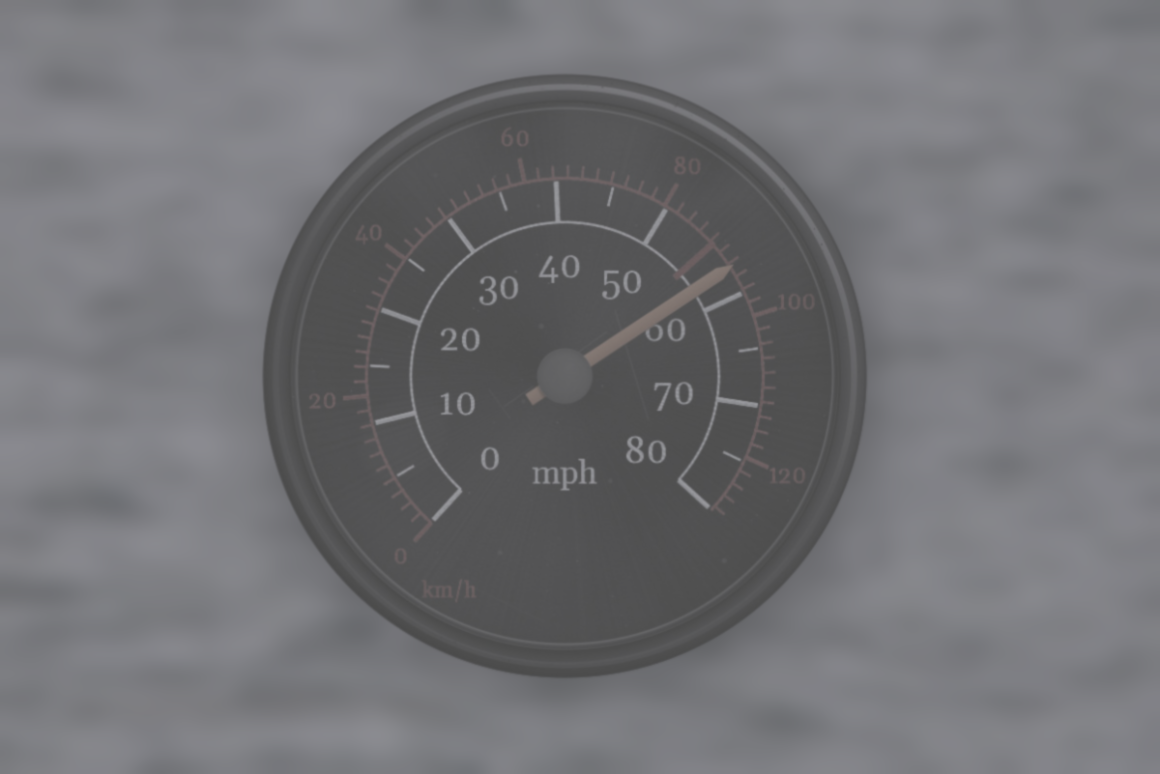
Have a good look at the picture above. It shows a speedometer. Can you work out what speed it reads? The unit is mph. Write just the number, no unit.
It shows 57.5
